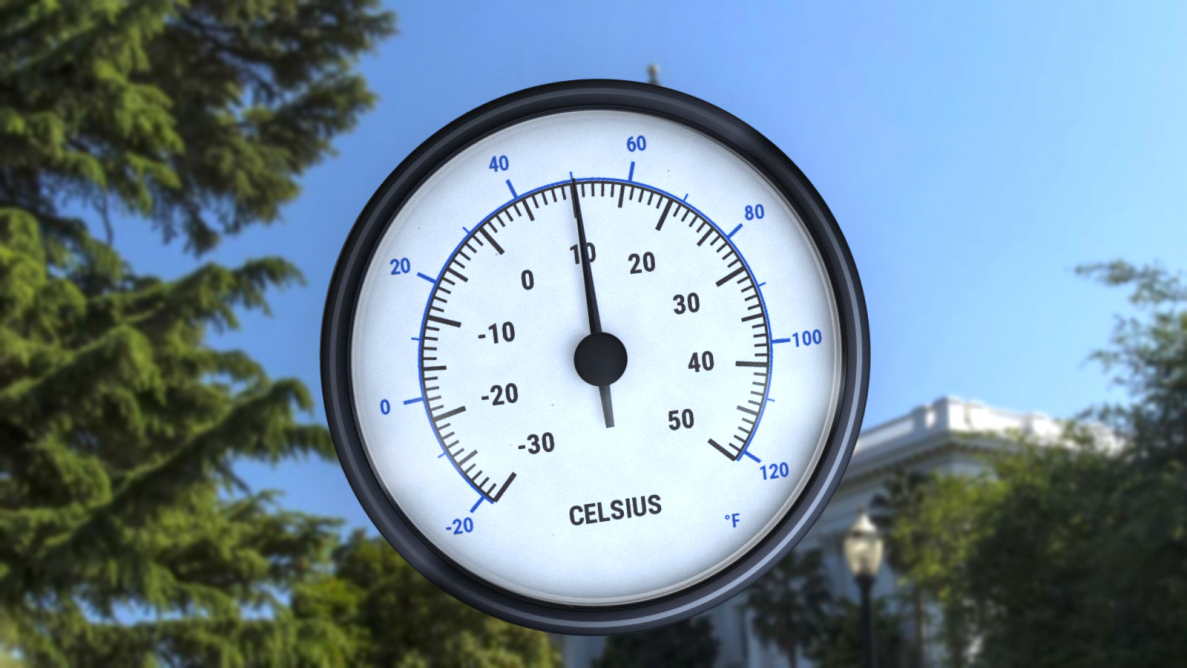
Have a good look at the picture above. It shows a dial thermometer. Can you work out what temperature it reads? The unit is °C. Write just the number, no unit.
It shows 10
